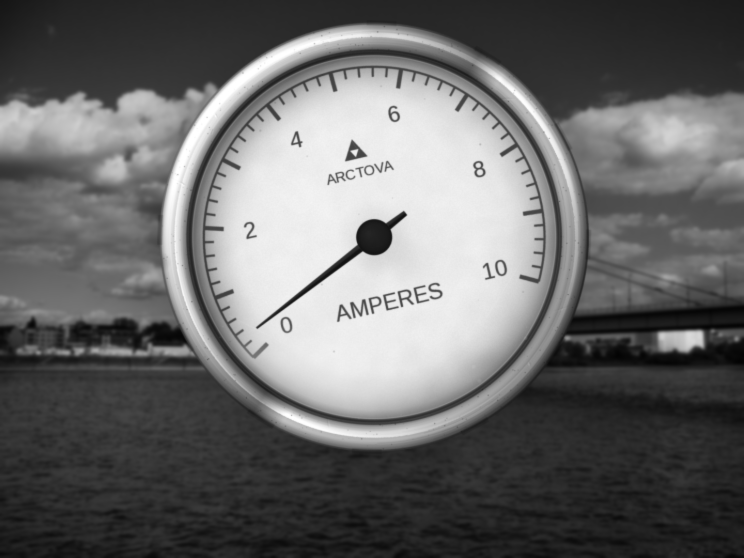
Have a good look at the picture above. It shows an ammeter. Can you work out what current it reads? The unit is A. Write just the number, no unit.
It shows 0.3
